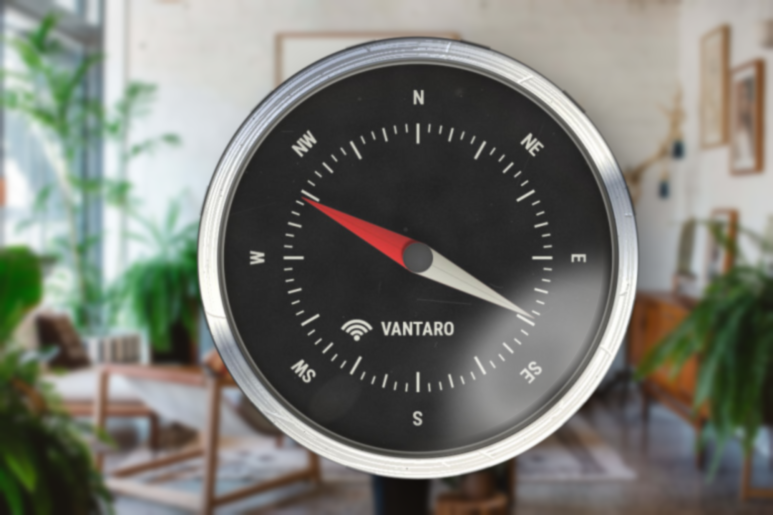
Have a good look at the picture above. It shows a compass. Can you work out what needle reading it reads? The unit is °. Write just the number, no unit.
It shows 297.5
